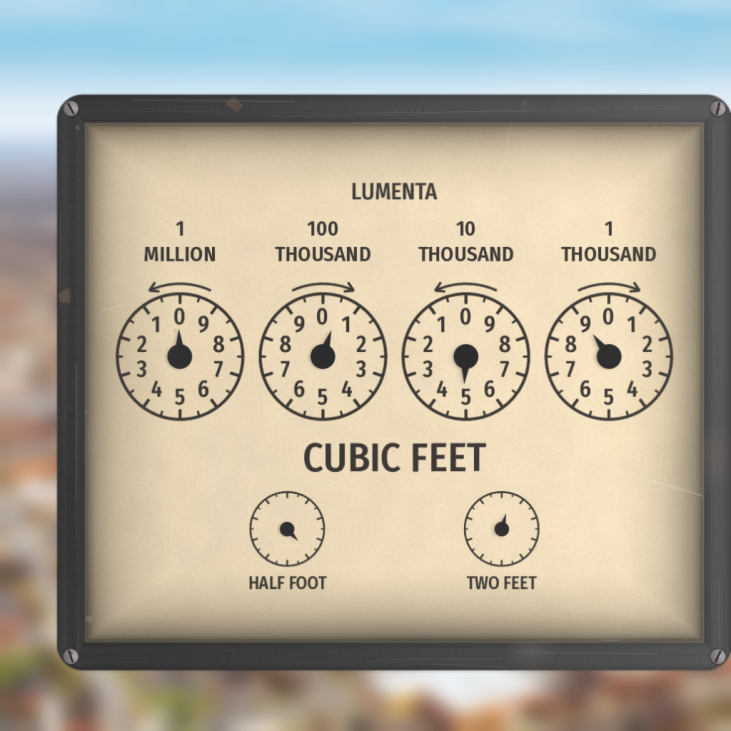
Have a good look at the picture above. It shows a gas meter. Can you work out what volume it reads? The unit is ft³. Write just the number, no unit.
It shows 4900
